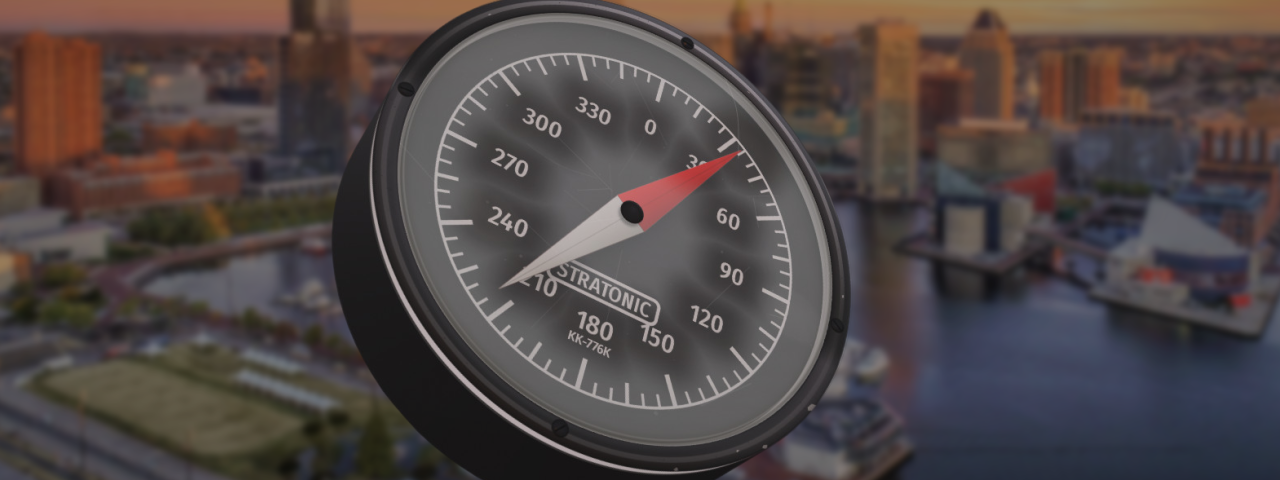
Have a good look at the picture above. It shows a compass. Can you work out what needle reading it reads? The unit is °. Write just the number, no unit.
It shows 35
